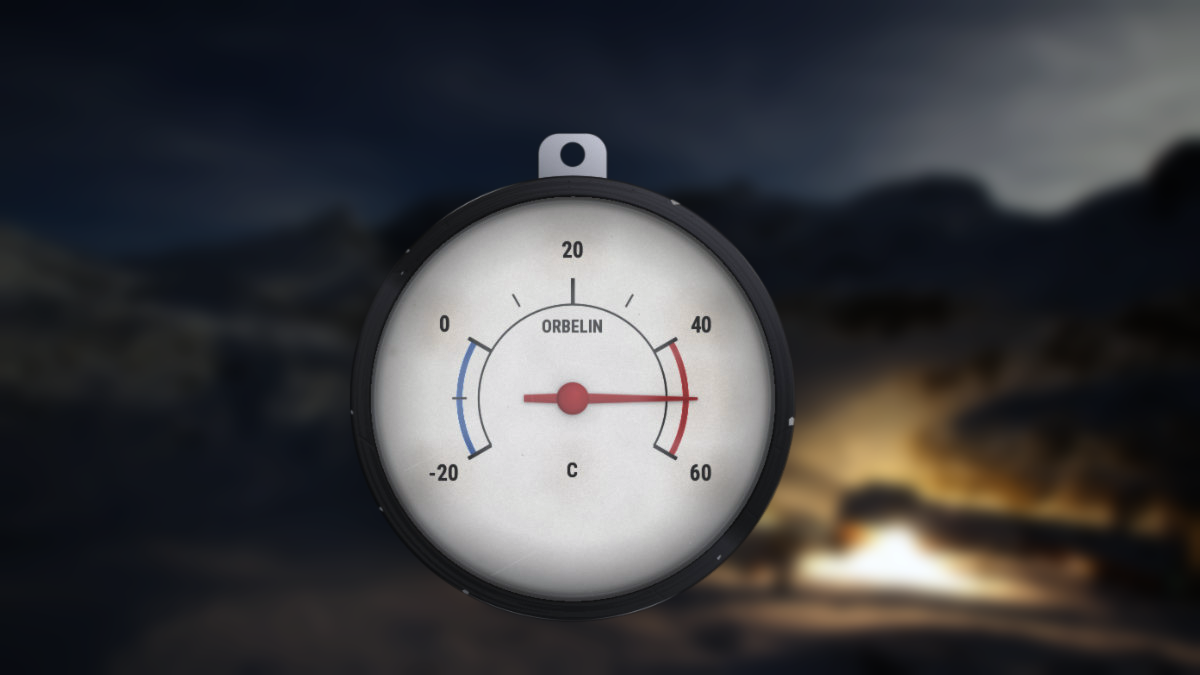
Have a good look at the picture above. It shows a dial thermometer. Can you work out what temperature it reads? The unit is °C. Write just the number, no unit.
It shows 50
